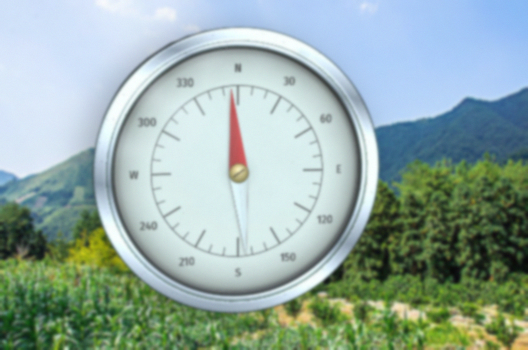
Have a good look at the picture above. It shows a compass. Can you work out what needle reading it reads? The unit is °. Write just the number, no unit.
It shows 355
